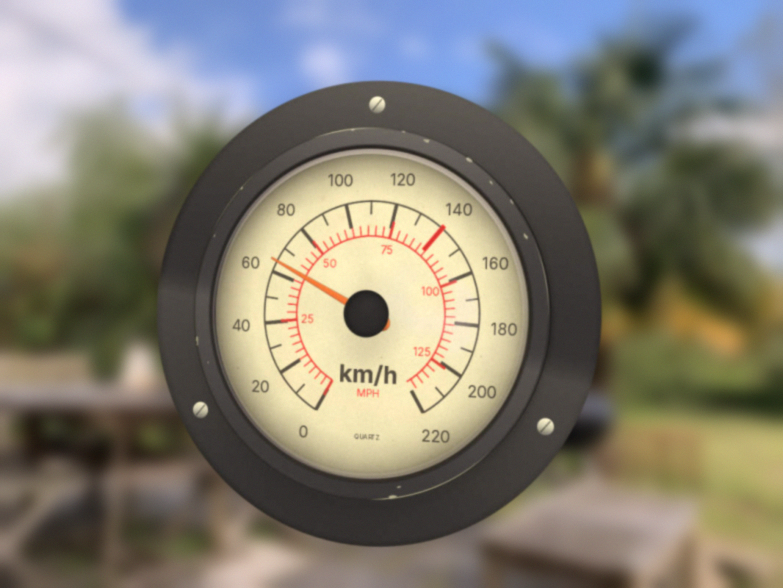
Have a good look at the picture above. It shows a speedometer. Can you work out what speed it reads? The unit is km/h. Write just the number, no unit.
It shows 65
